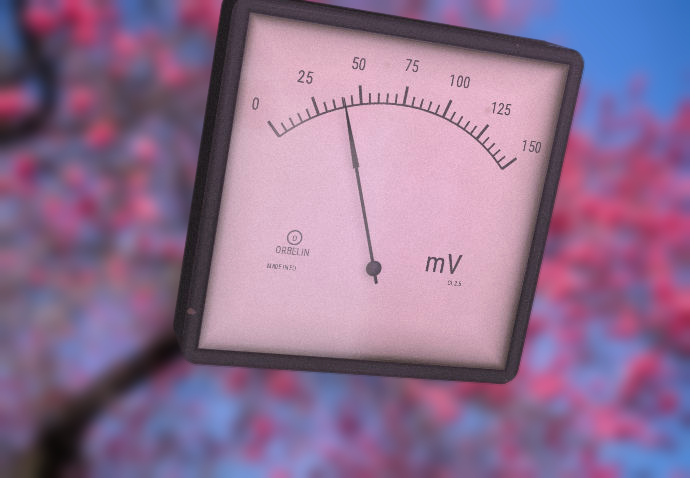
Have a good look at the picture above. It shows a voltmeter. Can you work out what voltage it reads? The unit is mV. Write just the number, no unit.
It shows 40
